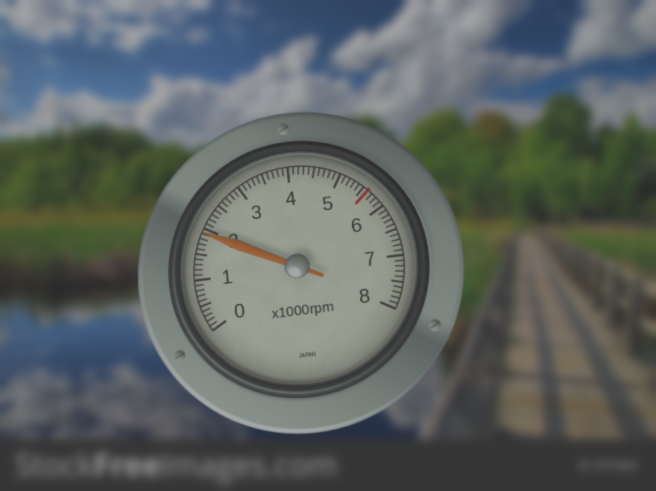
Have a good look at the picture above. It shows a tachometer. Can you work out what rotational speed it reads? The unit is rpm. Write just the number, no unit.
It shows 1900
